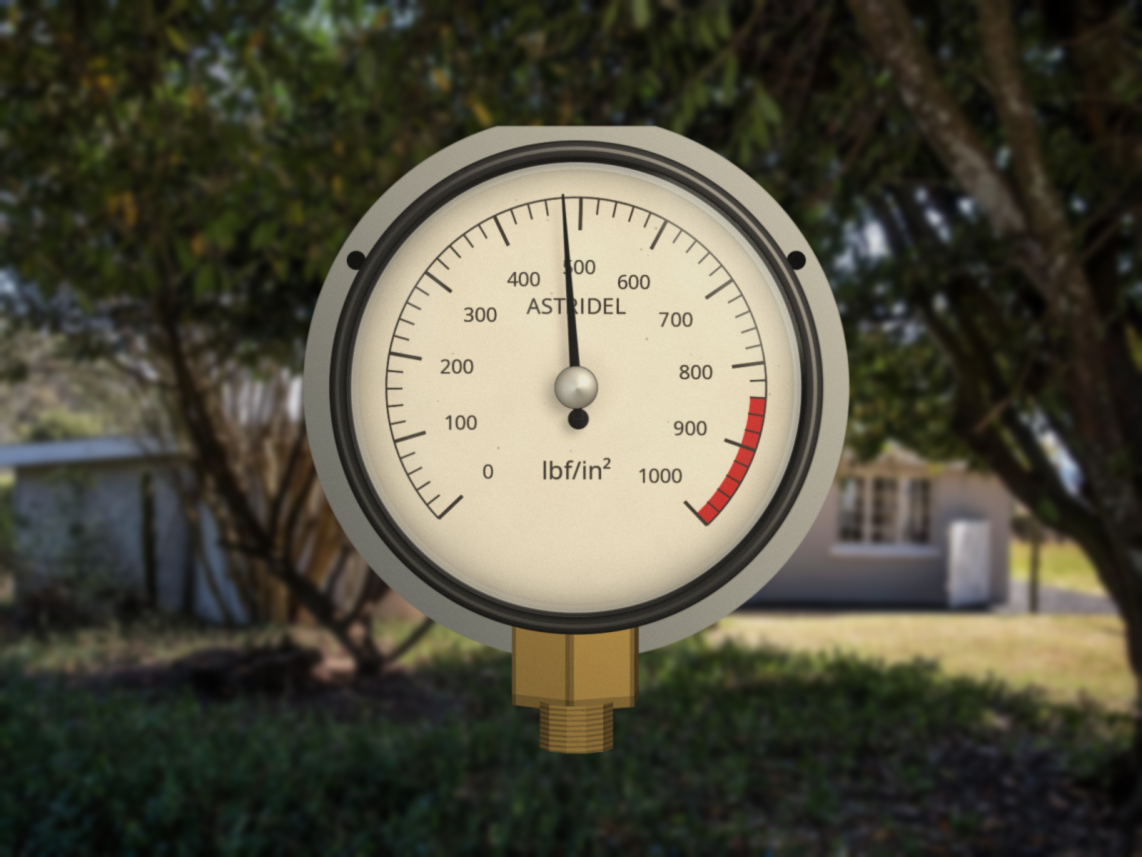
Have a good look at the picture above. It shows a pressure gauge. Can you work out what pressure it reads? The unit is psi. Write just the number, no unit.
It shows 480
